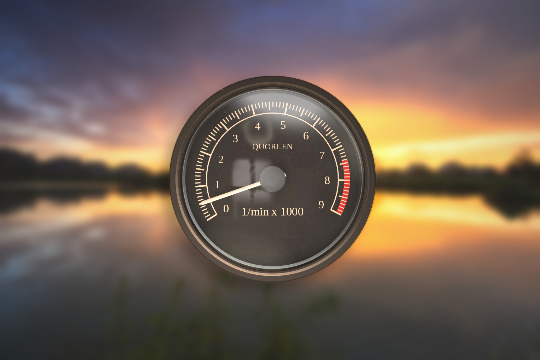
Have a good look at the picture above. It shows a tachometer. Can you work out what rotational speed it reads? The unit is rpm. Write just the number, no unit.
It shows 500
